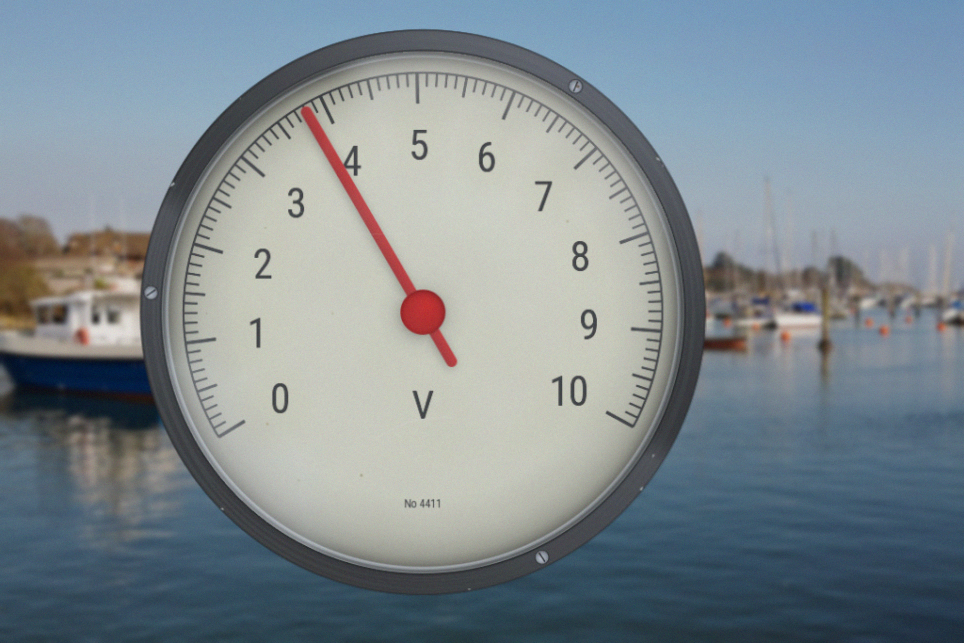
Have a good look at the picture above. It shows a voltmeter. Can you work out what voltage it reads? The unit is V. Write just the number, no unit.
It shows 3.8
